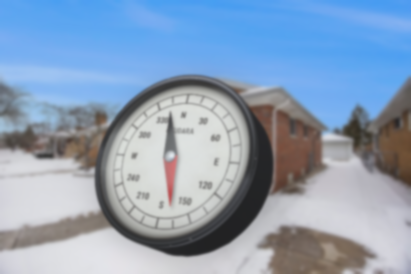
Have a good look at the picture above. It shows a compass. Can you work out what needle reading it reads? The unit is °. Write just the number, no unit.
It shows 165
